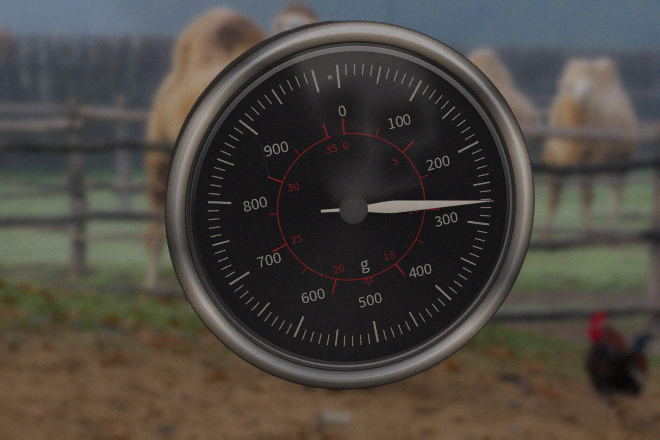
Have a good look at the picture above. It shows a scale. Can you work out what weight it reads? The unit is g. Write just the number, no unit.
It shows 270
